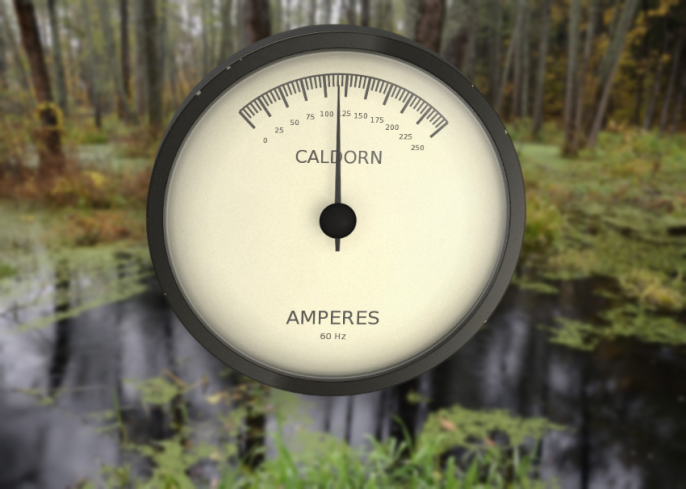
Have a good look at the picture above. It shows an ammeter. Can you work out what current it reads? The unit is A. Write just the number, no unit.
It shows 115
